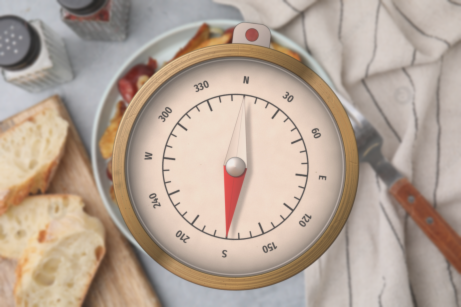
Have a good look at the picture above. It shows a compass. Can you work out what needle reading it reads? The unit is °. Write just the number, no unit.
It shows 180
